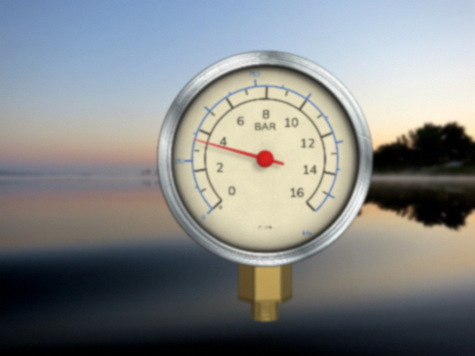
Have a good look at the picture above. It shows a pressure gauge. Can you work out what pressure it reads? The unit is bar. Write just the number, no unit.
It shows 3.5
